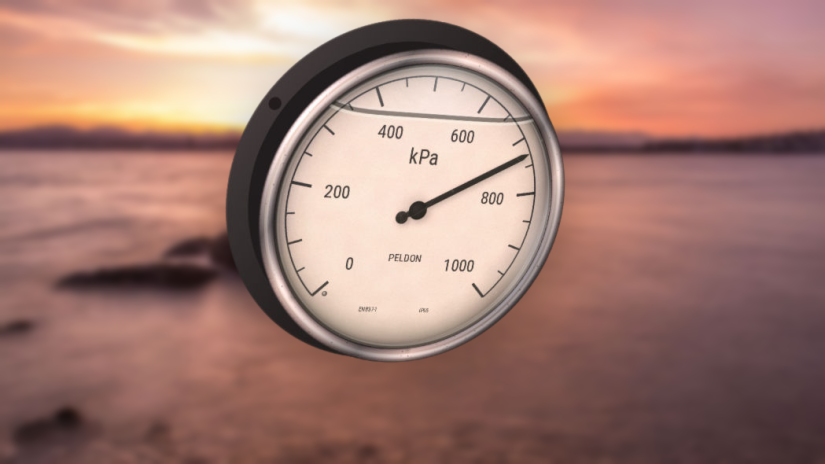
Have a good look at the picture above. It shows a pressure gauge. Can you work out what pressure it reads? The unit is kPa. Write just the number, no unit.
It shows 725
